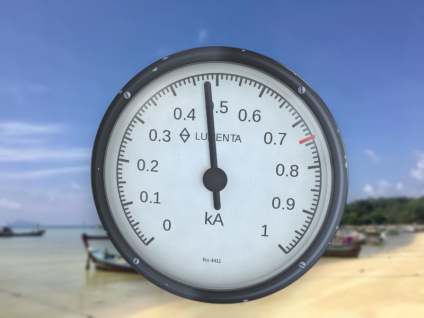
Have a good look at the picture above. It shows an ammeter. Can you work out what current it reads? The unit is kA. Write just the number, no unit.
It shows 0.48
